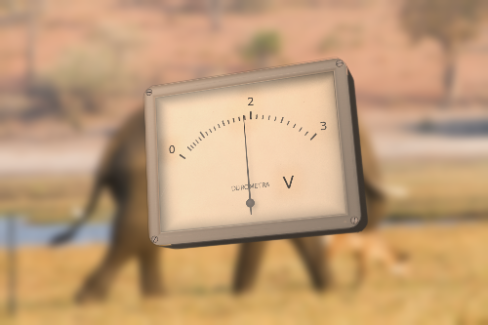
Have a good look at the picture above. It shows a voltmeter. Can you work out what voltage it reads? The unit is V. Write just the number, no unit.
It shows 1.9
